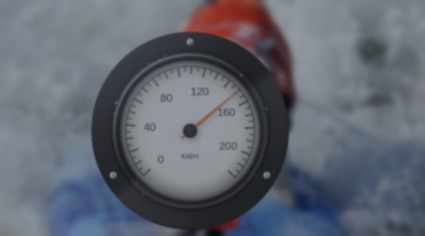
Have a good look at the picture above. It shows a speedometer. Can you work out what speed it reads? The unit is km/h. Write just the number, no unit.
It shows 150
